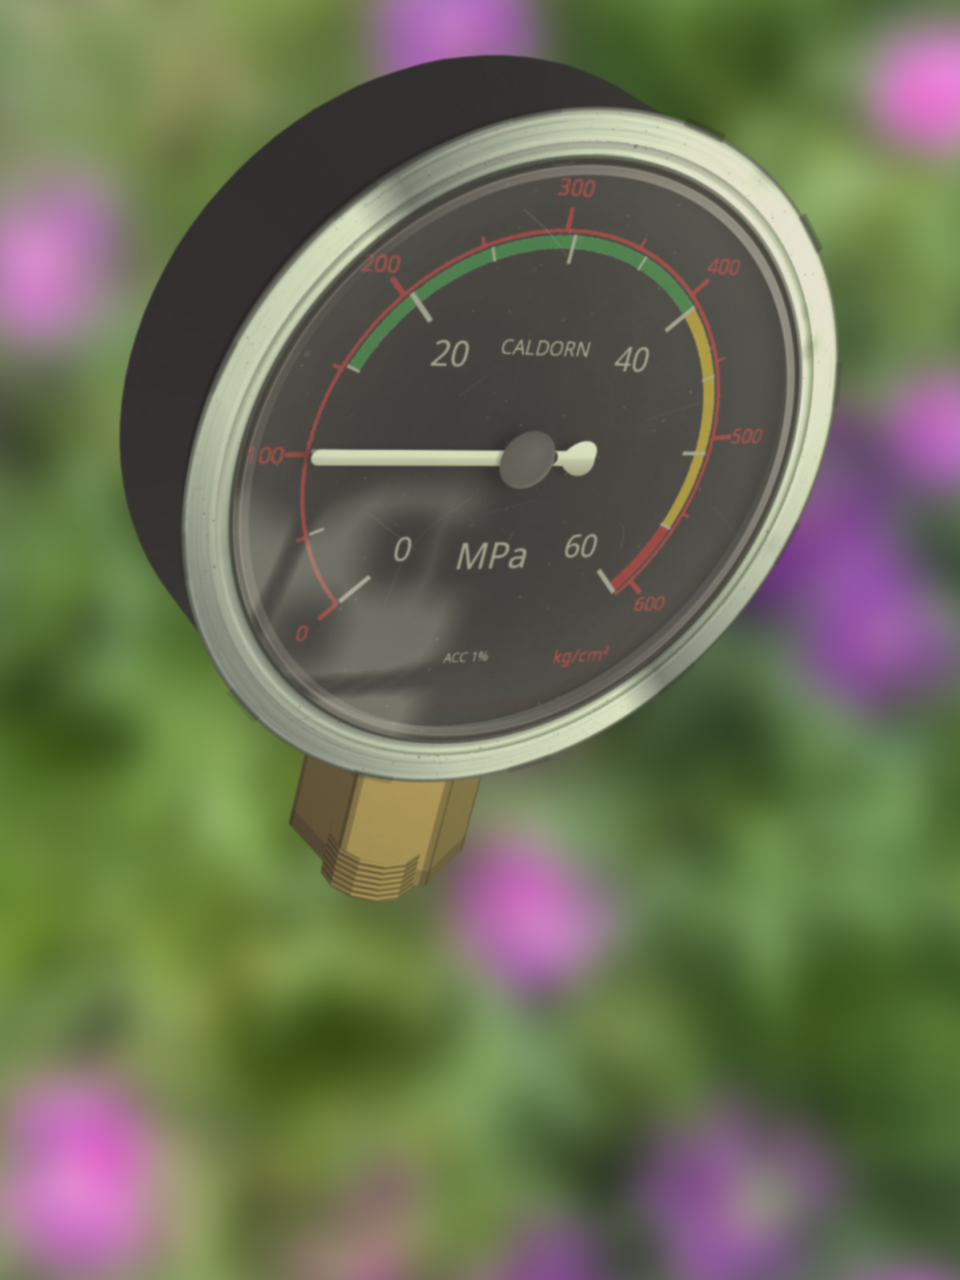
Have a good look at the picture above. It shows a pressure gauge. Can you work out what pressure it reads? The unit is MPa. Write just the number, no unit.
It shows 10
